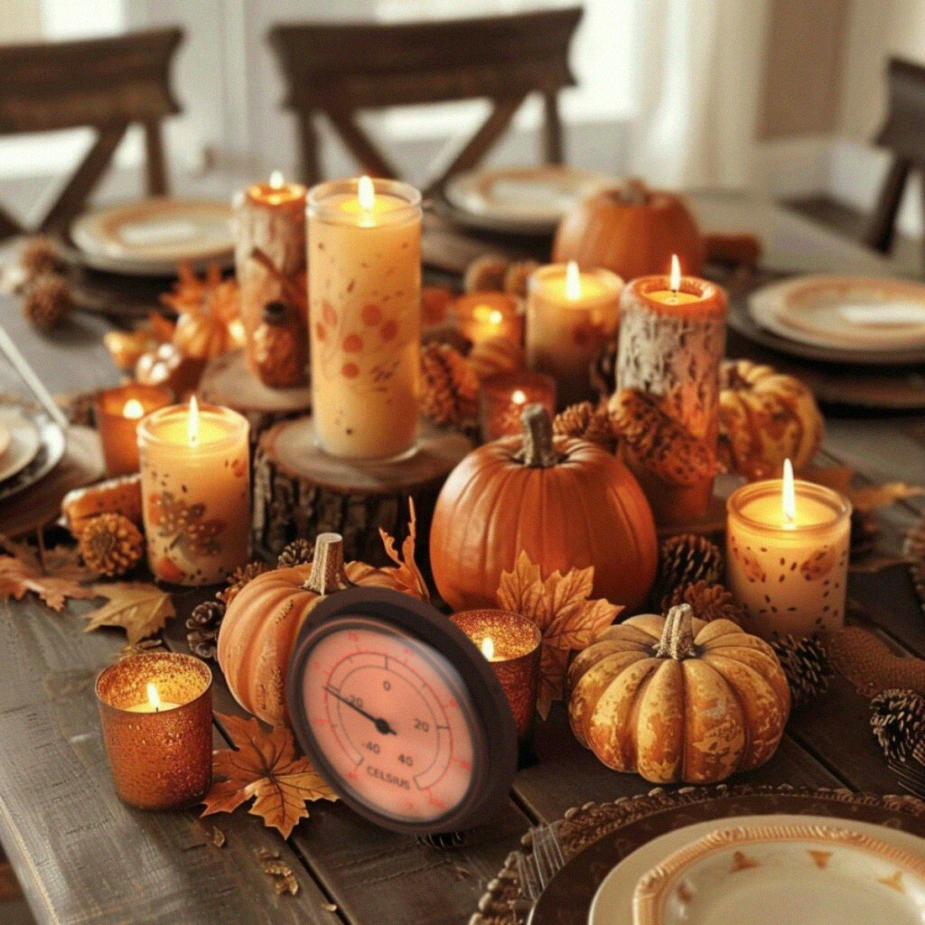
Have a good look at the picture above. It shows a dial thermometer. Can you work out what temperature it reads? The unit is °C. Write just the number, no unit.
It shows -20
